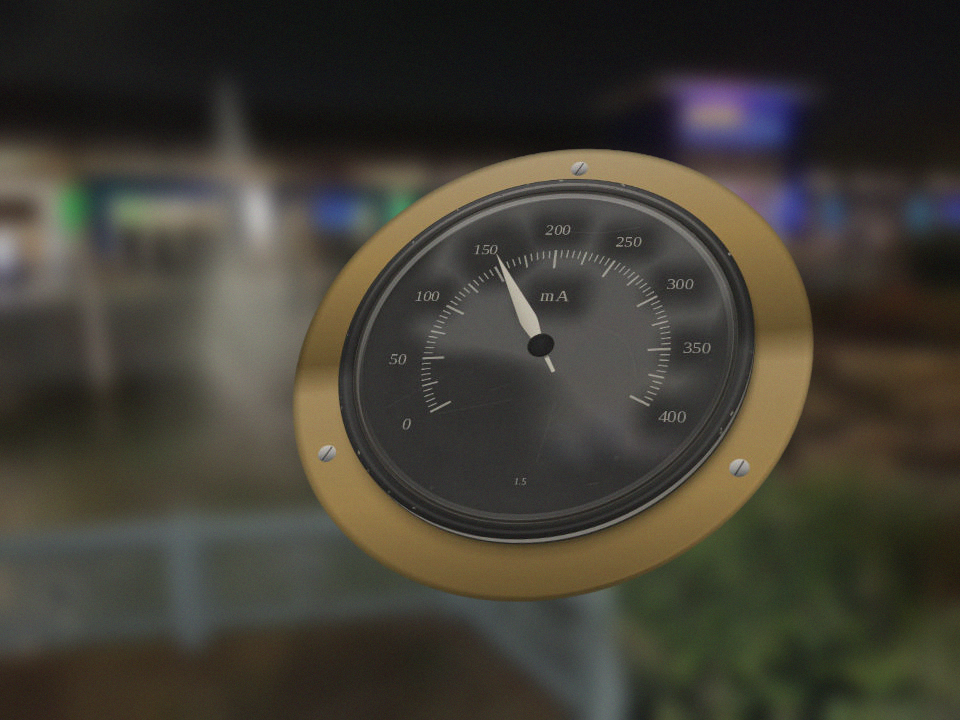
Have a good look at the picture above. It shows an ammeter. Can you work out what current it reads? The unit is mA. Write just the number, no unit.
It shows 155
